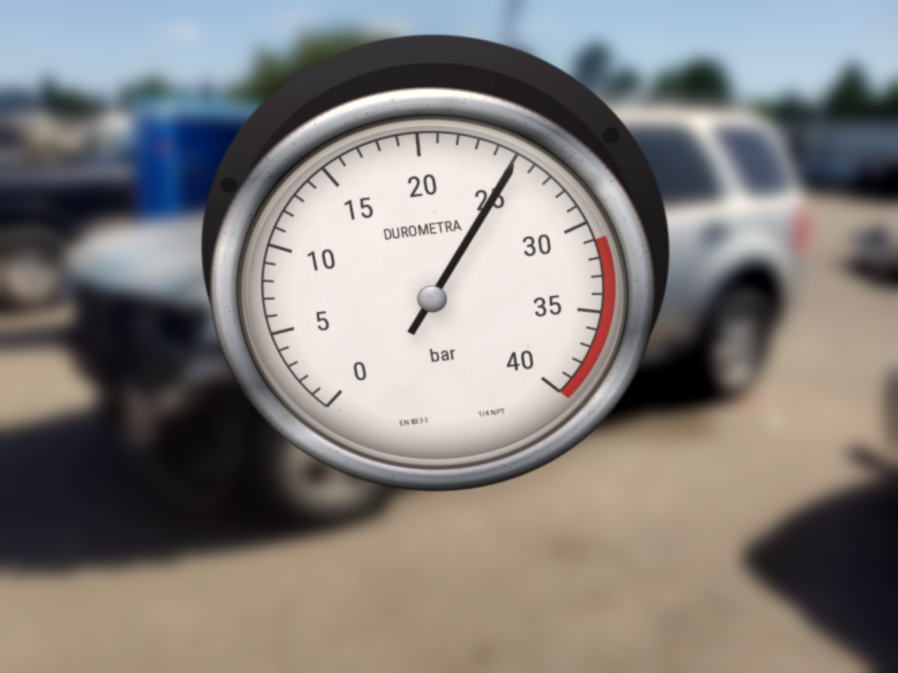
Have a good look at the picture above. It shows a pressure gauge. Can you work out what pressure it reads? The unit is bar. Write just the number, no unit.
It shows 25
